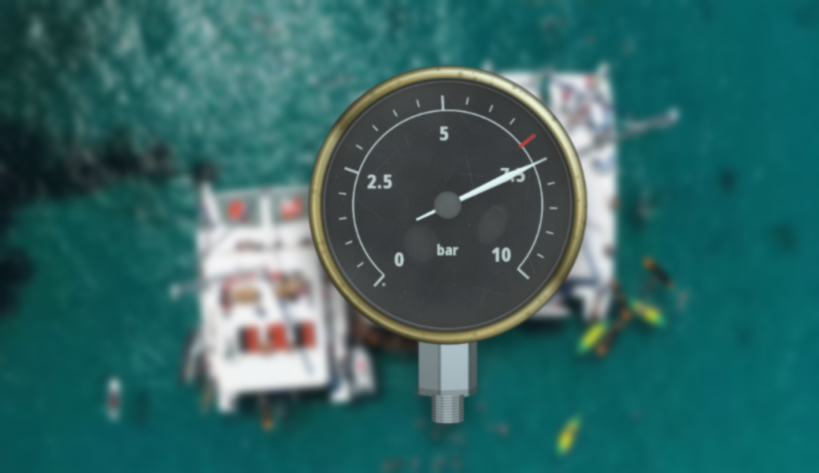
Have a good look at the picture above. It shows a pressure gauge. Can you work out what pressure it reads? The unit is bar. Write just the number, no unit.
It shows 7.5
